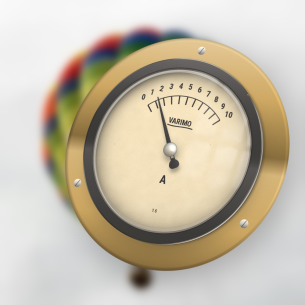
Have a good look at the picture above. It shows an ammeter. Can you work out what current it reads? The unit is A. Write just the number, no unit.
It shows 1.5
